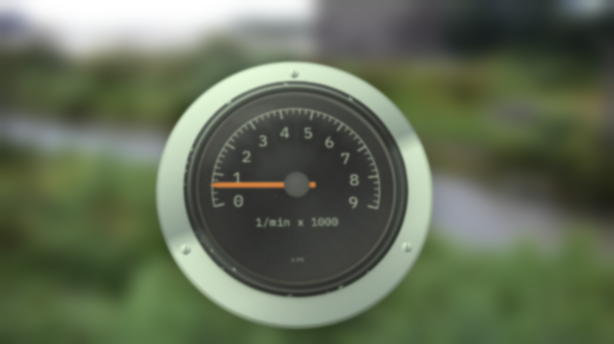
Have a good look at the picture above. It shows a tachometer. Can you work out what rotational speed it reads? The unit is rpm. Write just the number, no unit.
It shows 600
